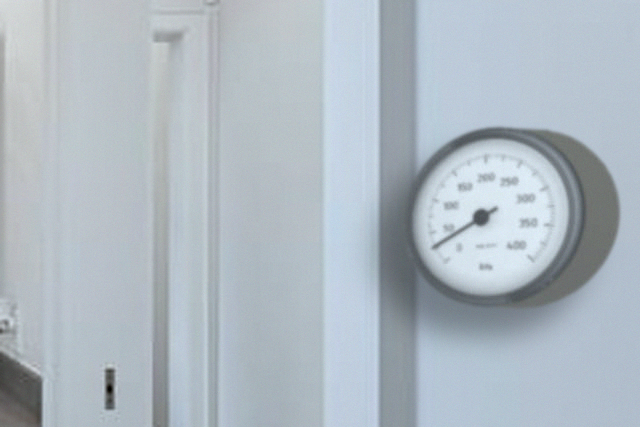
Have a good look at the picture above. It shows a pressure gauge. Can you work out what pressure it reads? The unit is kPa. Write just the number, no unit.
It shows 25
